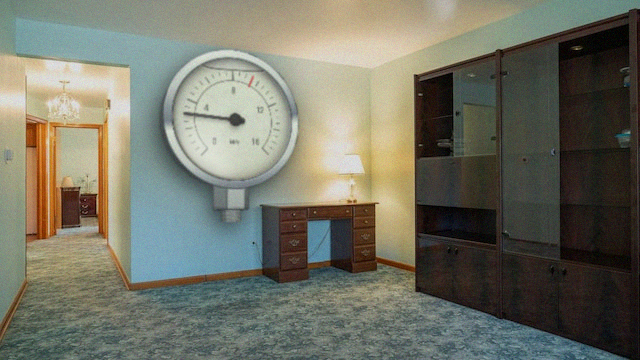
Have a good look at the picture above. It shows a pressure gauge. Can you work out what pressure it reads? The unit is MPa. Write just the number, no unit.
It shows 3
